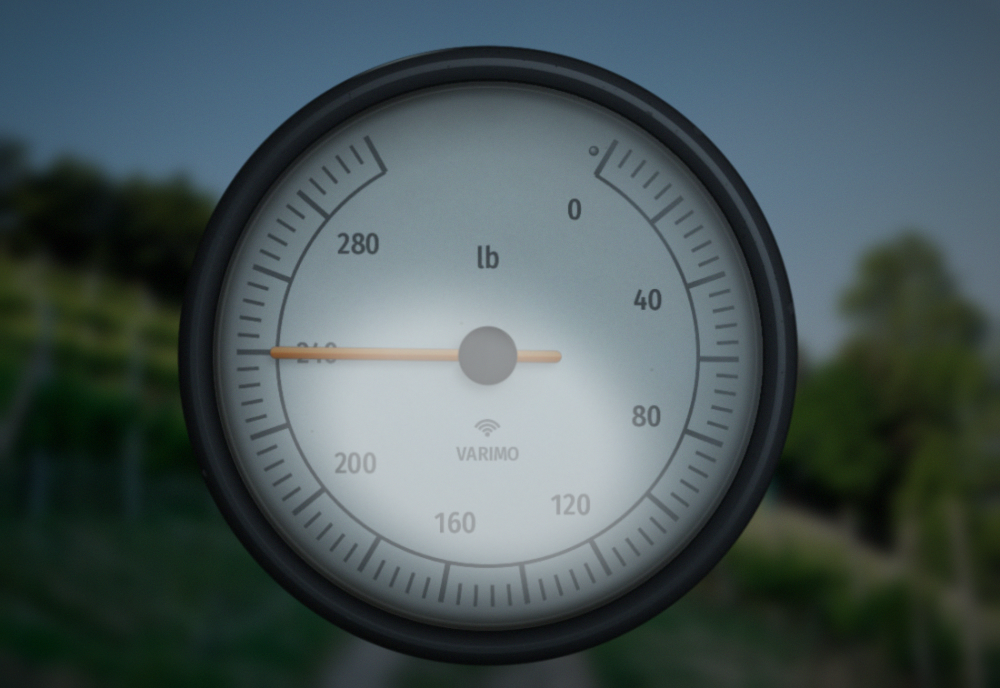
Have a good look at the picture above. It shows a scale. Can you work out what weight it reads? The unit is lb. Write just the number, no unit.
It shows 240
